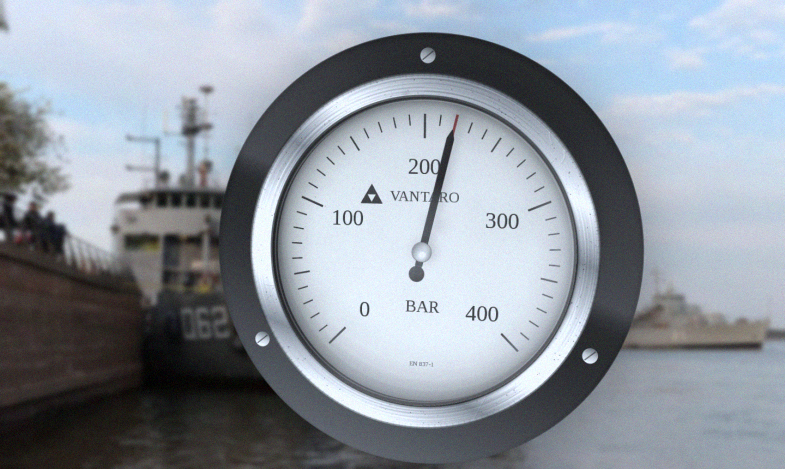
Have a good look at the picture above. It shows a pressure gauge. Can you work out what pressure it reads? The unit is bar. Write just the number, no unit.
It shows 220
